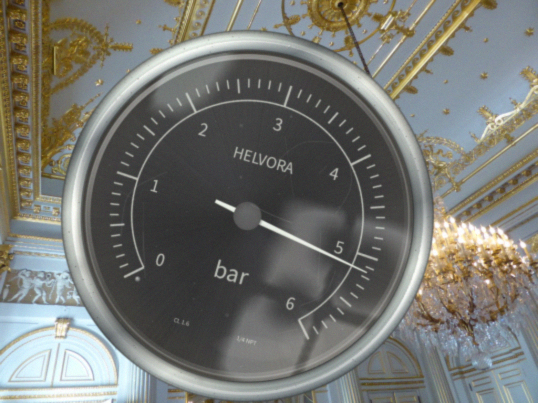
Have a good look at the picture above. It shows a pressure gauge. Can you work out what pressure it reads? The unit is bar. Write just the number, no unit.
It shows 5.15
